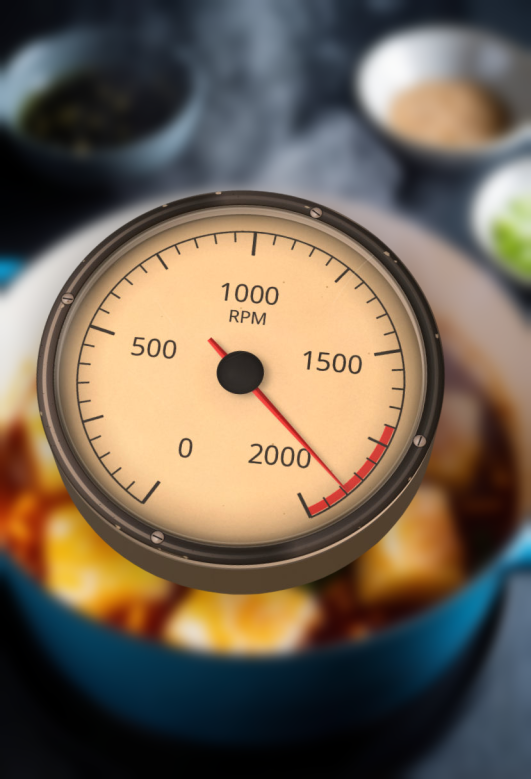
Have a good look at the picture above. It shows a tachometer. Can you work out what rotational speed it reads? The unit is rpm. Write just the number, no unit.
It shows 1900
